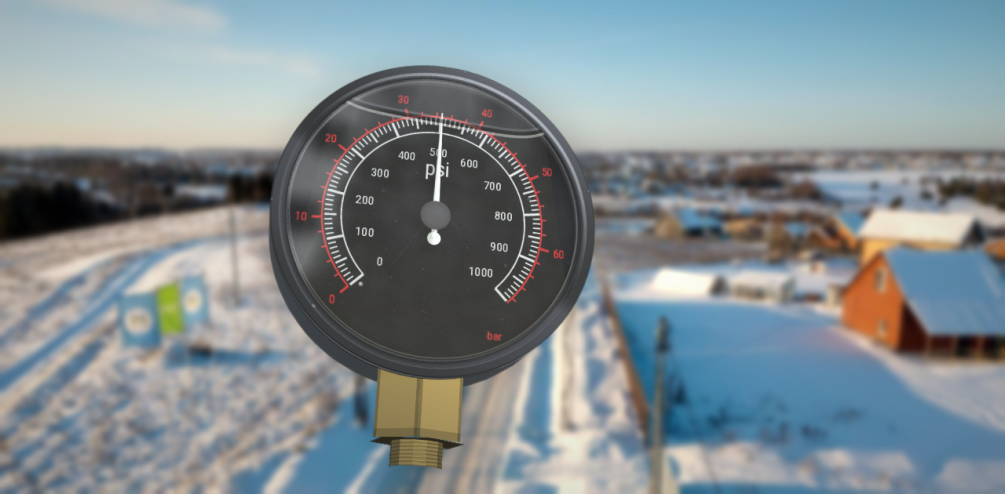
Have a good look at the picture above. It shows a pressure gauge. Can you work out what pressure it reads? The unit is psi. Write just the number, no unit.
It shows 500
